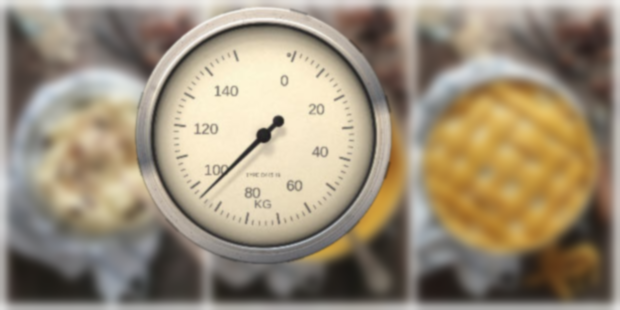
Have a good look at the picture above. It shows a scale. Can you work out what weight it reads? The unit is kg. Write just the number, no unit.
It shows 96
